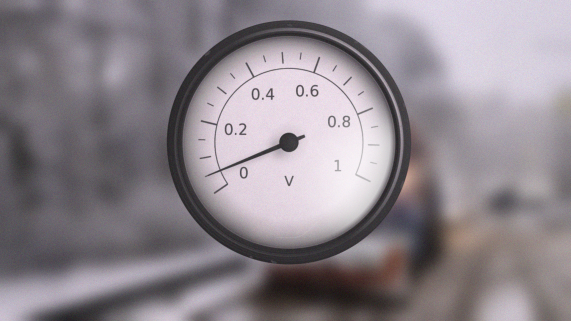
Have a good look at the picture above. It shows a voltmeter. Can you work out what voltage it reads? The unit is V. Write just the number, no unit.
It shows 0.05
